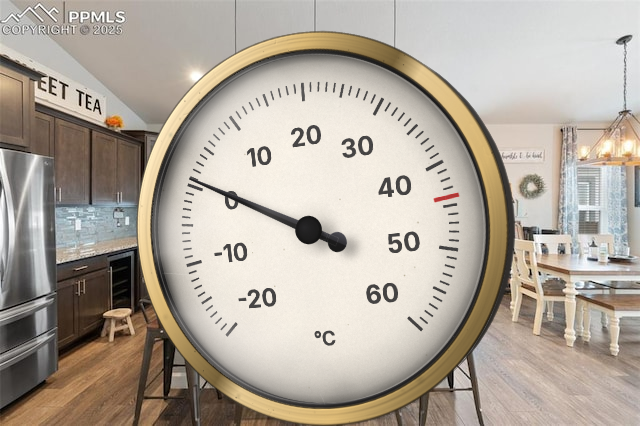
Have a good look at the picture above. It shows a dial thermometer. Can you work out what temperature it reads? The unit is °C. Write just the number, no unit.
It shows 1
